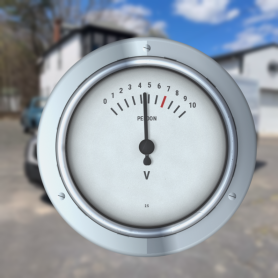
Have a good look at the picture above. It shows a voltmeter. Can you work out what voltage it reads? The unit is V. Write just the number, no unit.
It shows 4.5
